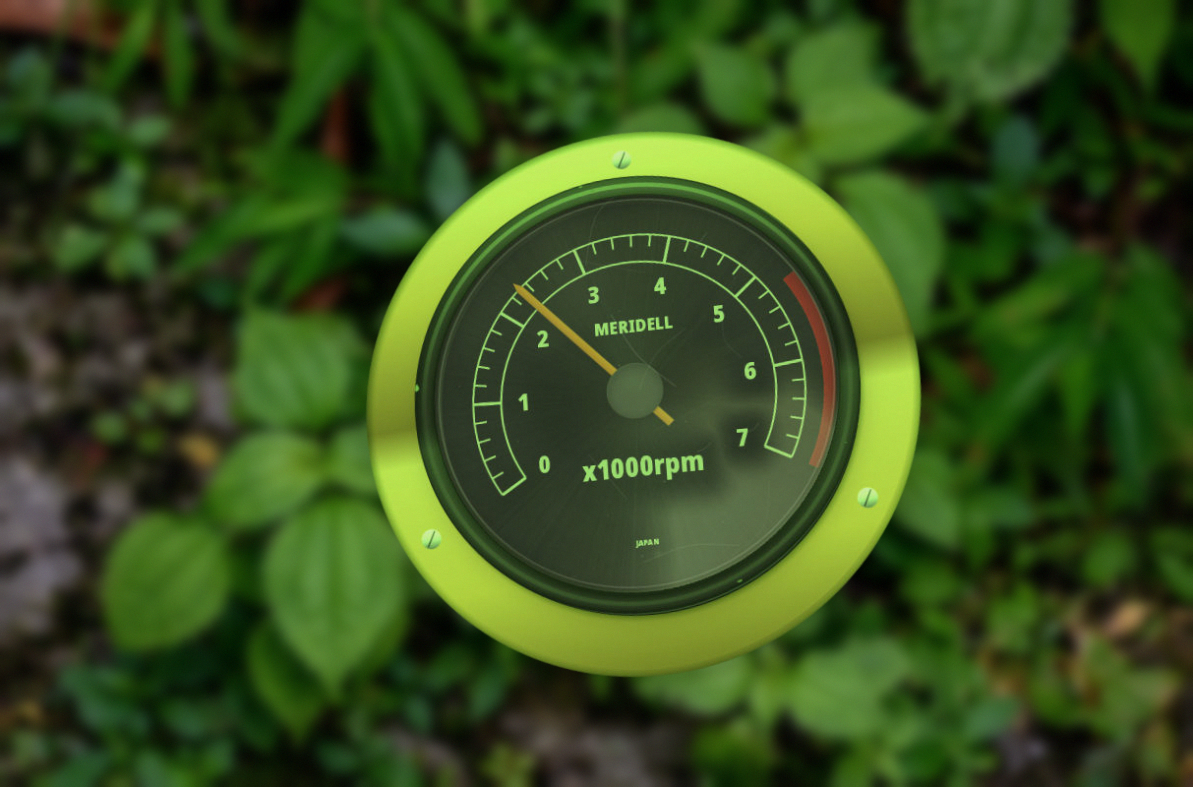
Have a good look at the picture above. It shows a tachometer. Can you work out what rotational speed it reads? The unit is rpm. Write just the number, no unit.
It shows 2300
